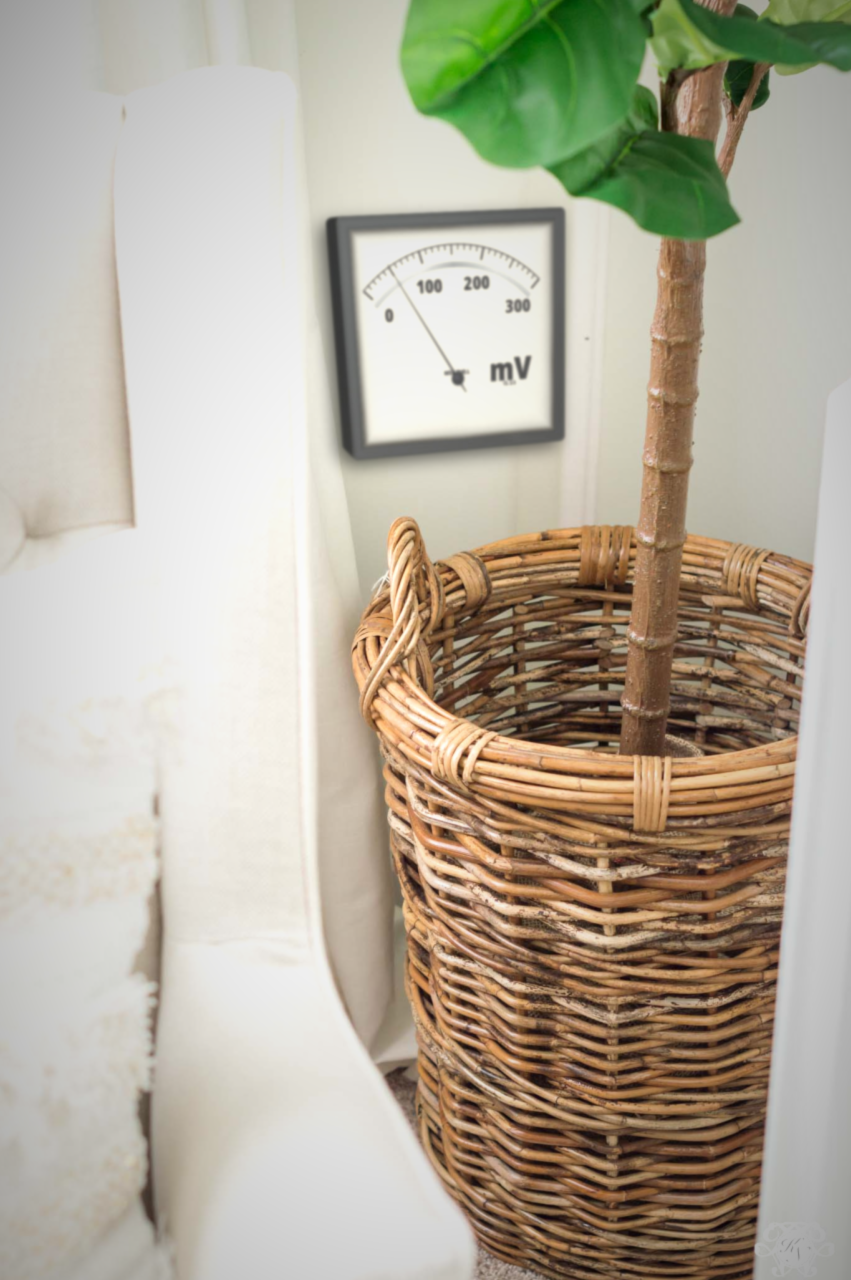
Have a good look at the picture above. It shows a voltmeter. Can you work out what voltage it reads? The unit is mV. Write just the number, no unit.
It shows 50
